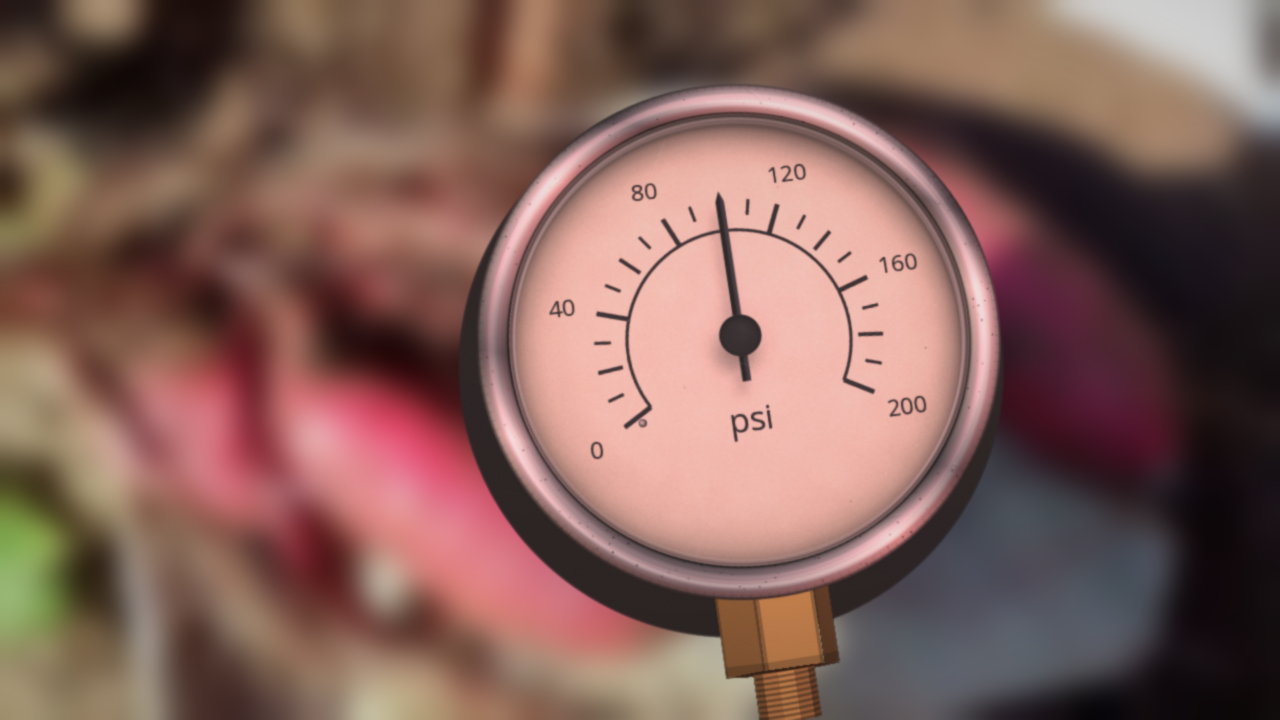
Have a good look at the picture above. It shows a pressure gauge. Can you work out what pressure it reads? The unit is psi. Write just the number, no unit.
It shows 100
